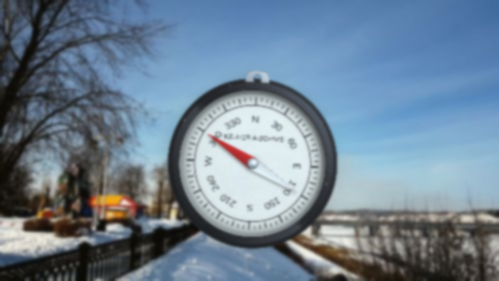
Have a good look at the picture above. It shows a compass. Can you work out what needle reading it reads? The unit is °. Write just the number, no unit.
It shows 300
